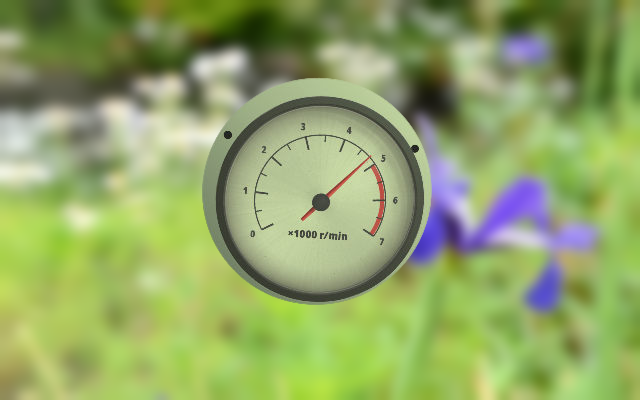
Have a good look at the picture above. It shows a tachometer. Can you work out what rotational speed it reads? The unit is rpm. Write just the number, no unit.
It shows 4750
